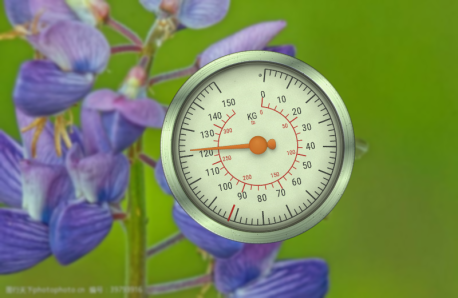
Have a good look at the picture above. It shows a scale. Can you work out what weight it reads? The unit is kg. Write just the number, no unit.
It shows 122
